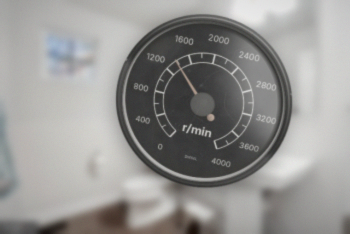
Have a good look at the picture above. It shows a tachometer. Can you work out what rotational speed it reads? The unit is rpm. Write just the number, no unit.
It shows 1400
